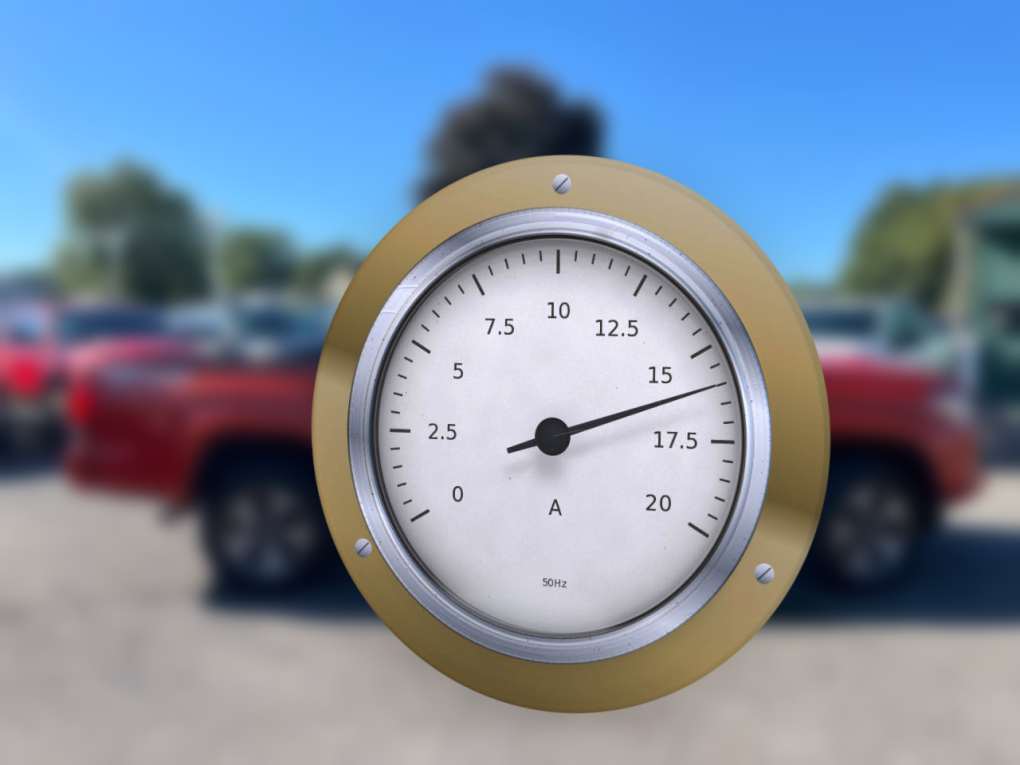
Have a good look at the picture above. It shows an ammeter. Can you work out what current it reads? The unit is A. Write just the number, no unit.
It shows 16
